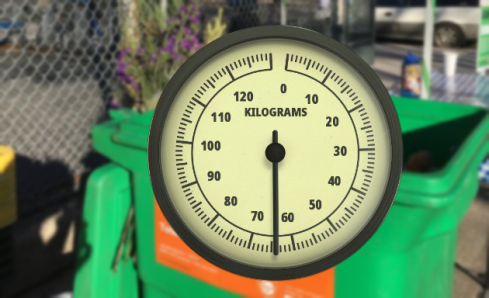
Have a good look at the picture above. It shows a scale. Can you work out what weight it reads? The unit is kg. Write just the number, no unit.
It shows 64
